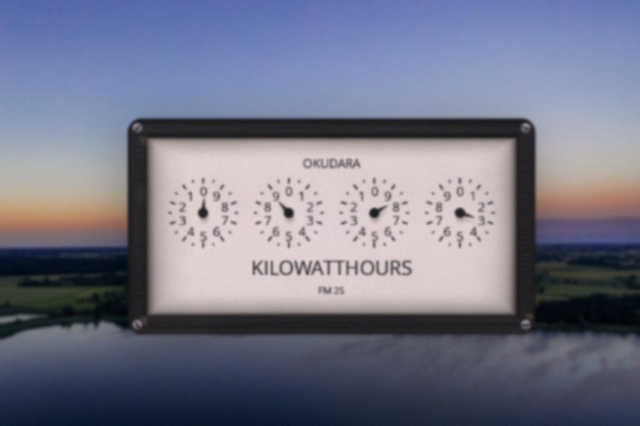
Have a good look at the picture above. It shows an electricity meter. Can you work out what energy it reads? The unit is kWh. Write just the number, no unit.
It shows 9883
